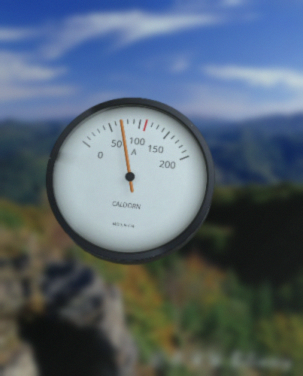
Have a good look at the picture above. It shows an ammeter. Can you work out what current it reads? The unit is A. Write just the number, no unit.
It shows 70
